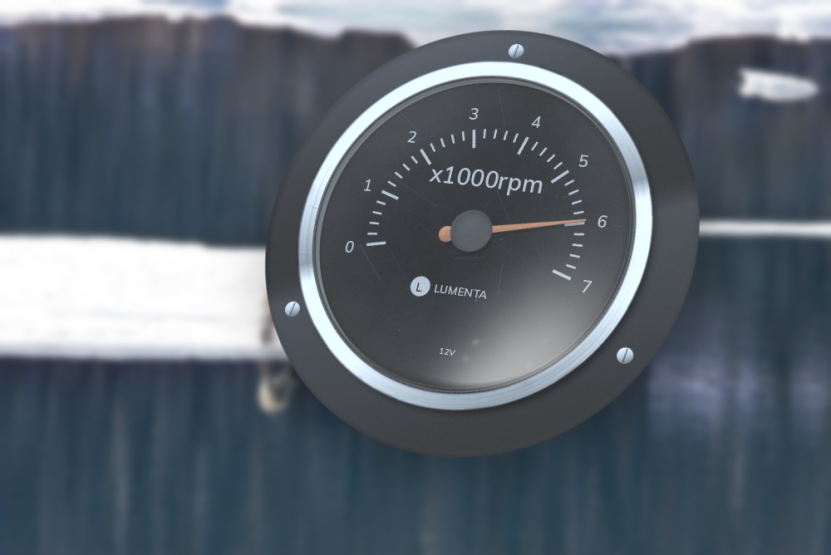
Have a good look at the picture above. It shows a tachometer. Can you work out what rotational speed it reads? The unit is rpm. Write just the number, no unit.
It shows 6000
